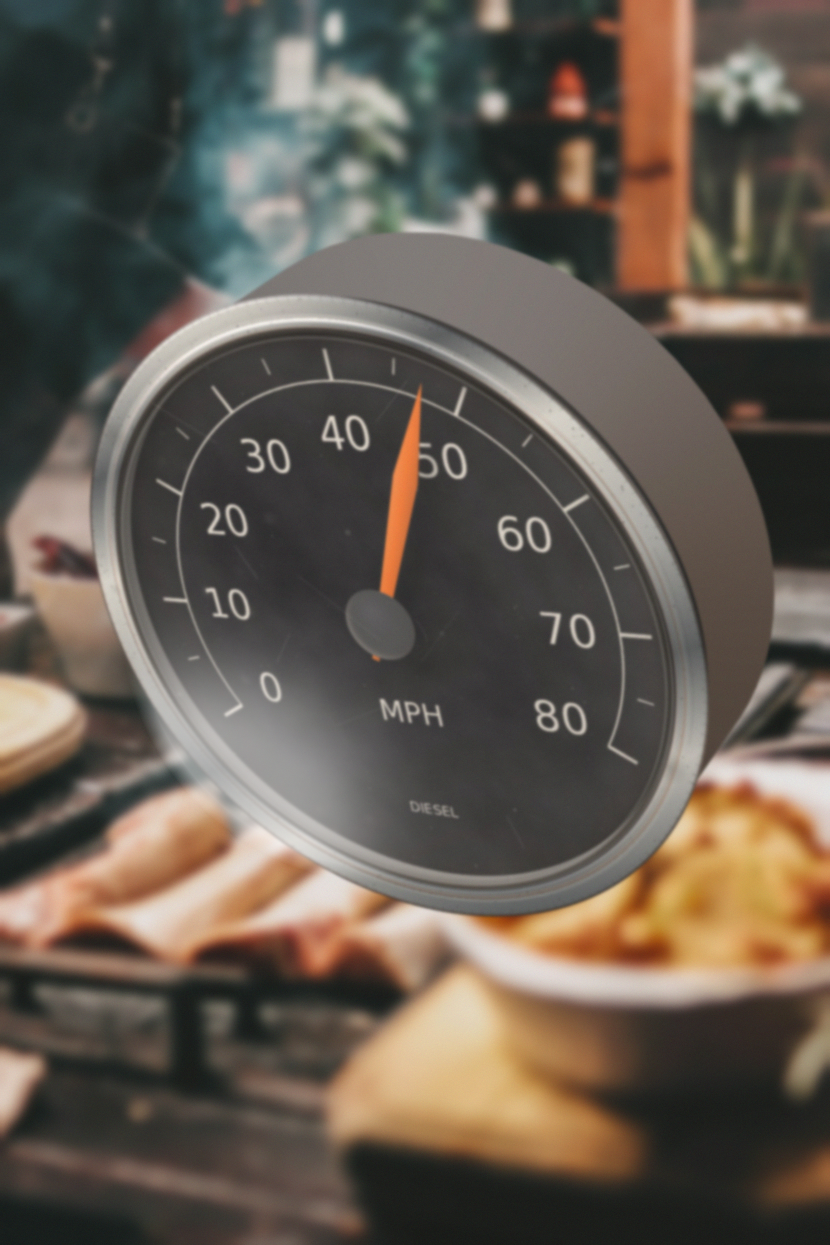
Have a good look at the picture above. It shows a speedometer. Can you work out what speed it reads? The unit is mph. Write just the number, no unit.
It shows 47.5
